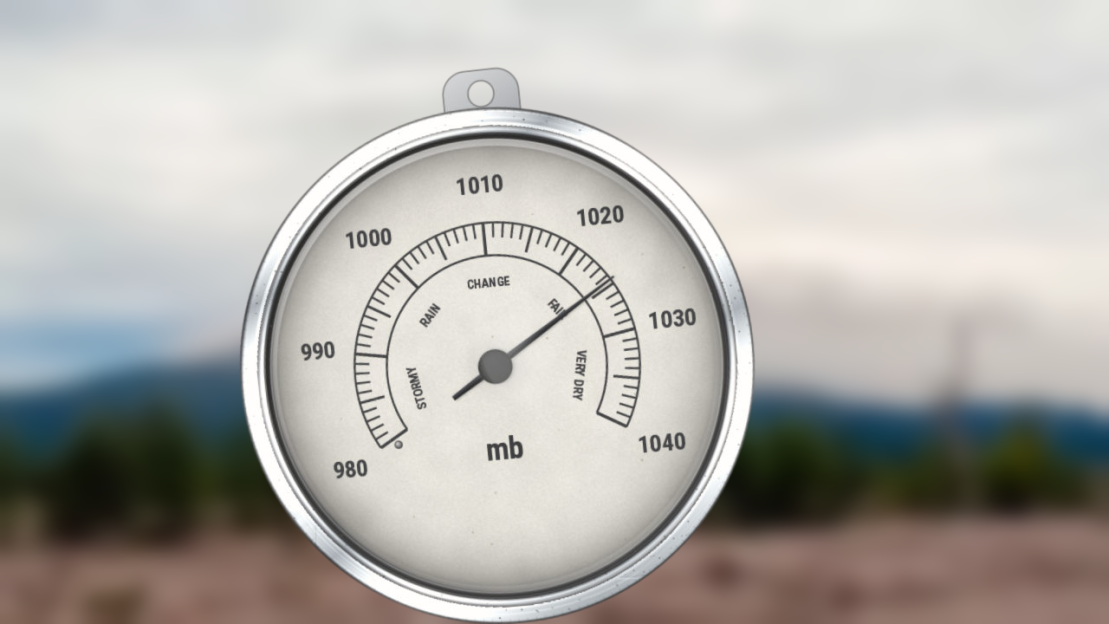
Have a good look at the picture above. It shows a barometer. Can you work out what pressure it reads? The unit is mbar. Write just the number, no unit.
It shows 1024.5
